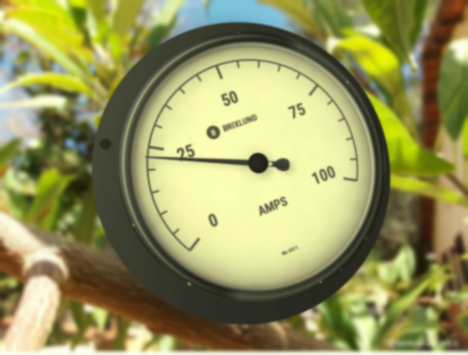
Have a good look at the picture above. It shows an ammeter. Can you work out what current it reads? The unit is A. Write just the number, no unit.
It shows 22.5
